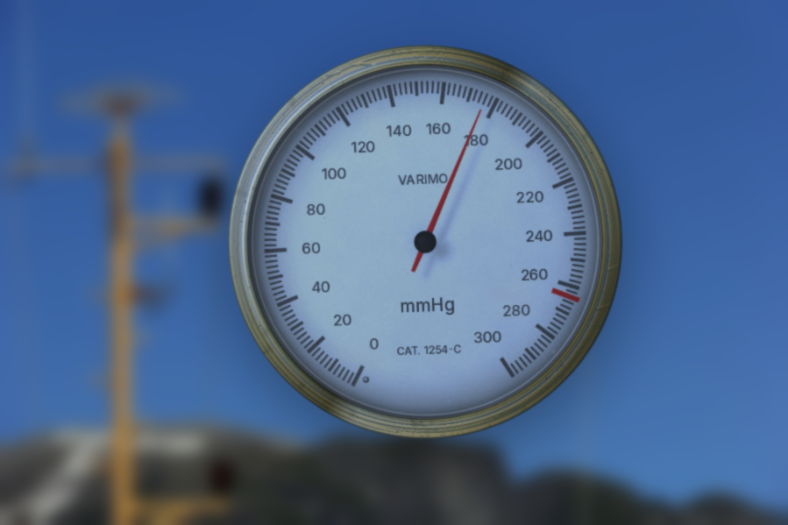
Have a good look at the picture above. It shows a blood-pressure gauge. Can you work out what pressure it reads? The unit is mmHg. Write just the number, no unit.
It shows 176
